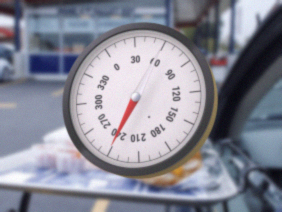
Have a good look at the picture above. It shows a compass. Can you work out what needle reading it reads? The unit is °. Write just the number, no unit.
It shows 240
